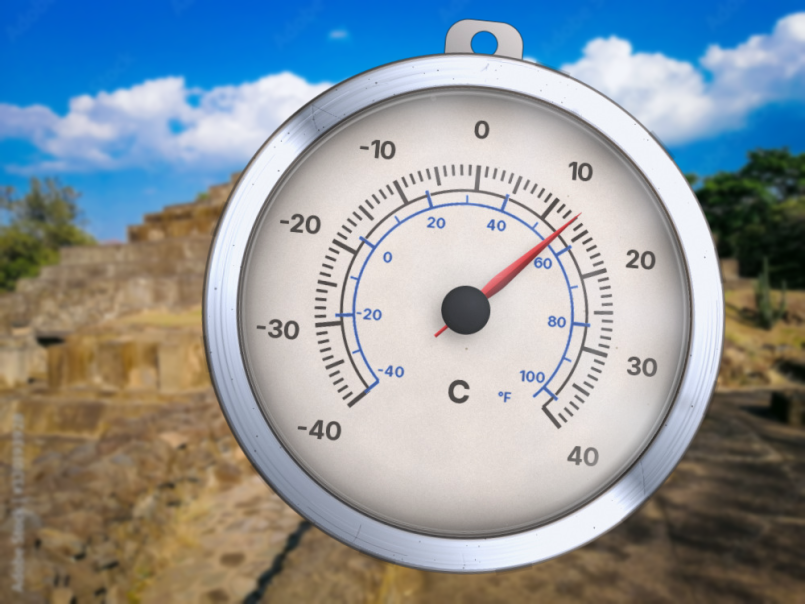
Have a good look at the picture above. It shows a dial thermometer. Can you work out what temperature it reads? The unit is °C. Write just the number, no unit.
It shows 13
